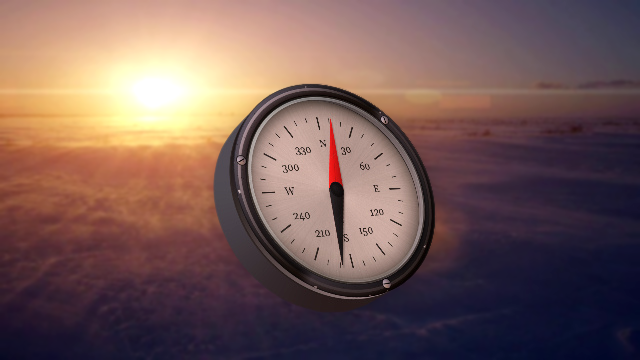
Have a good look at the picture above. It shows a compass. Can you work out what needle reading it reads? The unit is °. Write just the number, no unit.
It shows 10
